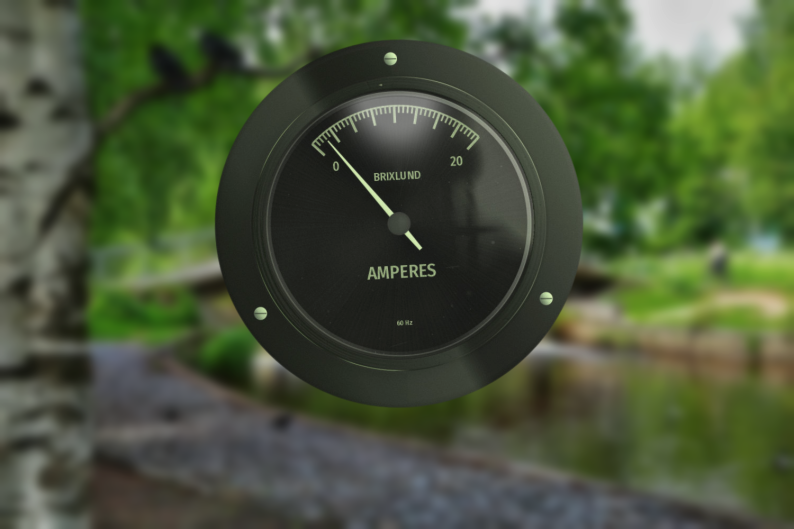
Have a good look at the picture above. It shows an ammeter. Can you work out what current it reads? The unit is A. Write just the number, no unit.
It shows 1.5
